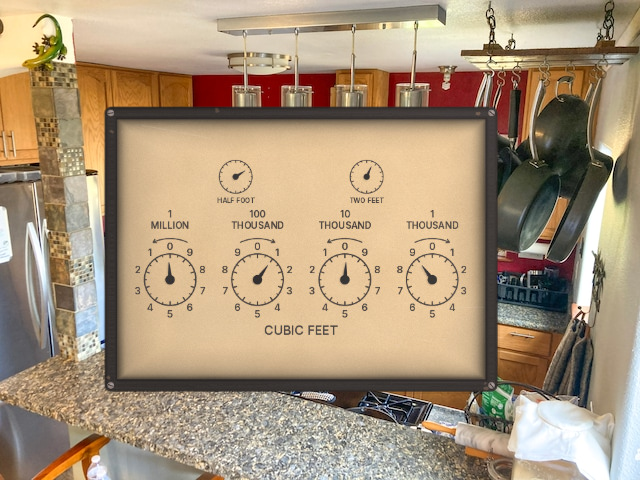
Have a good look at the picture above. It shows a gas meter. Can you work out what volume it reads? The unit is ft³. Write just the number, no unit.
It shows 9900
